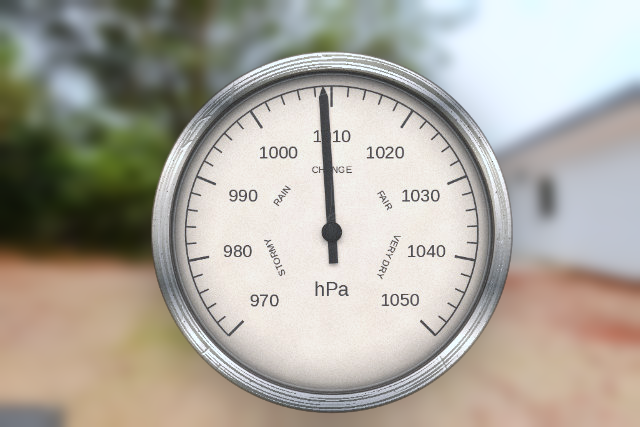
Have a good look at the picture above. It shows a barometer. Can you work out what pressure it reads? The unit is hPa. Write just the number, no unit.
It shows 1009
